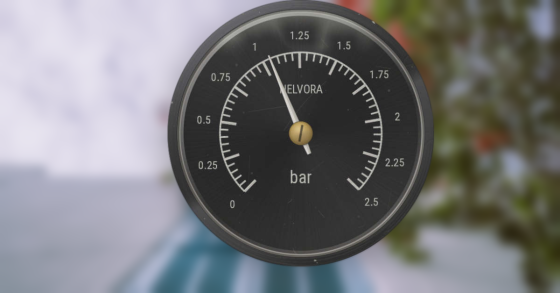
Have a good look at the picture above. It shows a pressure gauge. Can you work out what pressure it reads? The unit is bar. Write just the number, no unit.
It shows 1.05
